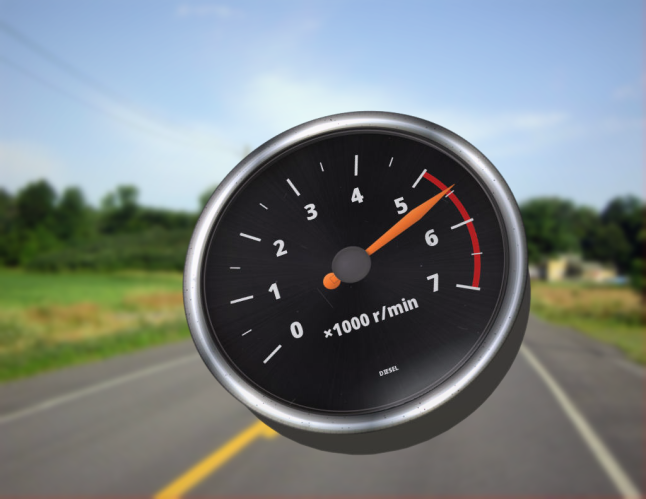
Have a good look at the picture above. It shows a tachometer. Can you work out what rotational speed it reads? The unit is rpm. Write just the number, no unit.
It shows 5500
